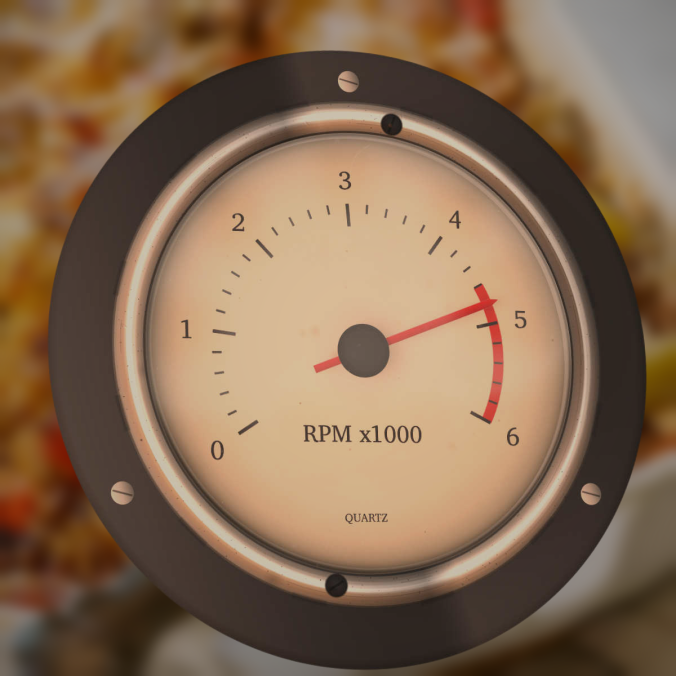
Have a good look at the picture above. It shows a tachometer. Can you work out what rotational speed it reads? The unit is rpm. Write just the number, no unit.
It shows 4800
